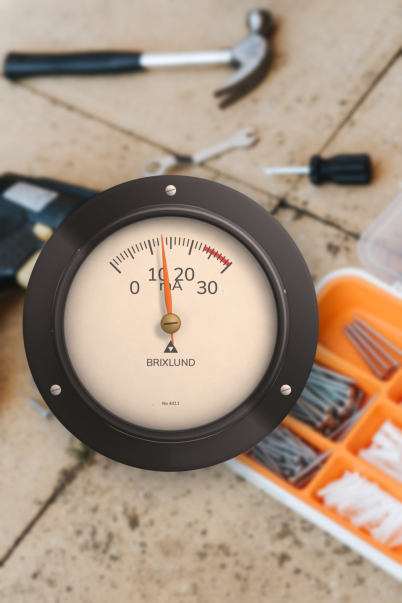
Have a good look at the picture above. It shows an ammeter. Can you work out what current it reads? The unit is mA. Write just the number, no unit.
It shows 13
